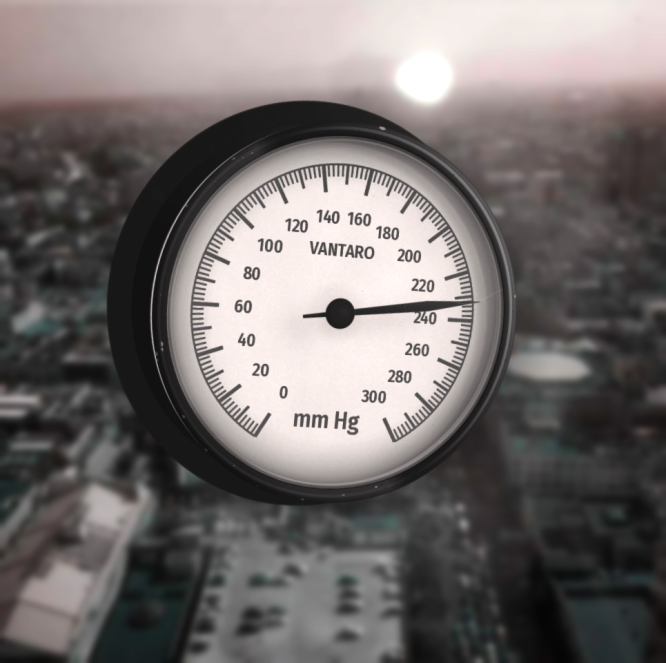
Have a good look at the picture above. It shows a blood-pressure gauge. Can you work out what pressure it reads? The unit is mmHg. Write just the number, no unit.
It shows 232
